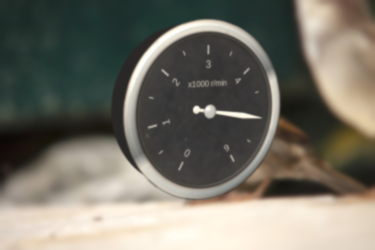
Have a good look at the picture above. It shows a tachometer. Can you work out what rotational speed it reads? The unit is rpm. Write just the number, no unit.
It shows 5000
